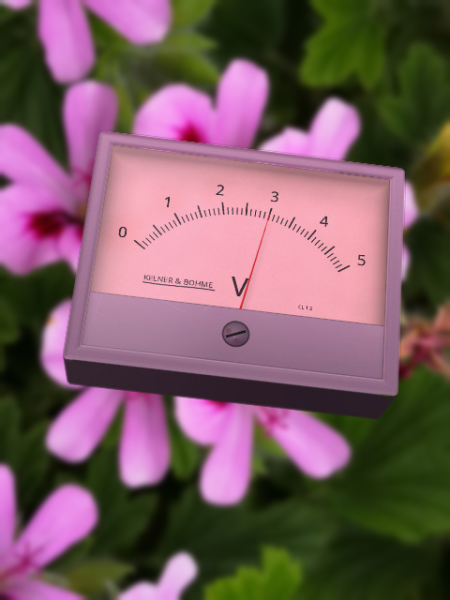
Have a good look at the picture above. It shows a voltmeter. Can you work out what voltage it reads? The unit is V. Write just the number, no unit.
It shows 3
